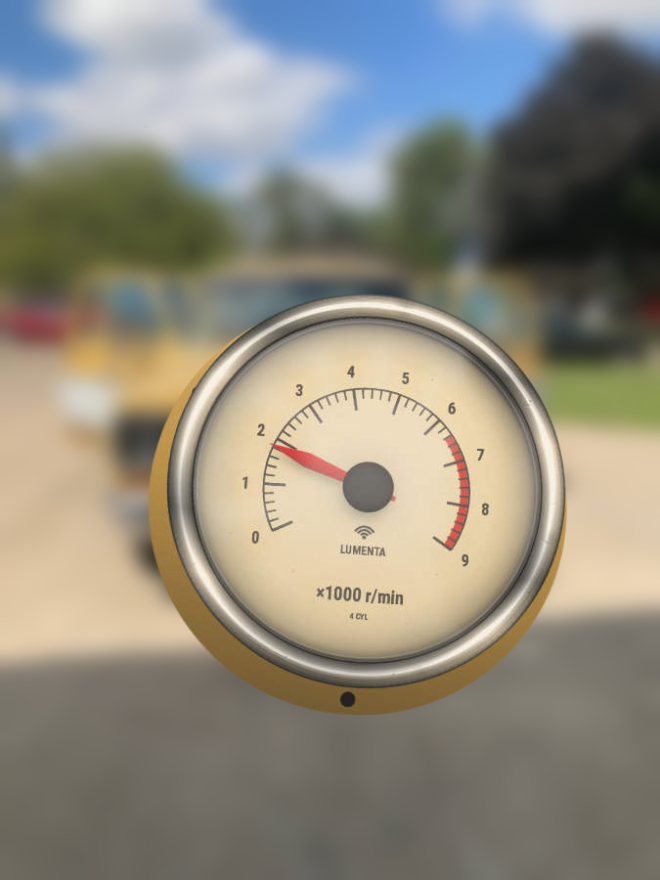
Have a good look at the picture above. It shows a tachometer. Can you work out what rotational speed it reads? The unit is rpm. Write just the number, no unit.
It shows 1800
